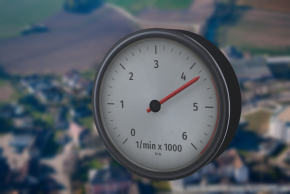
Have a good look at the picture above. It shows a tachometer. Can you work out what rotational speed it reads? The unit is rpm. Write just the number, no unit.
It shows 4300
